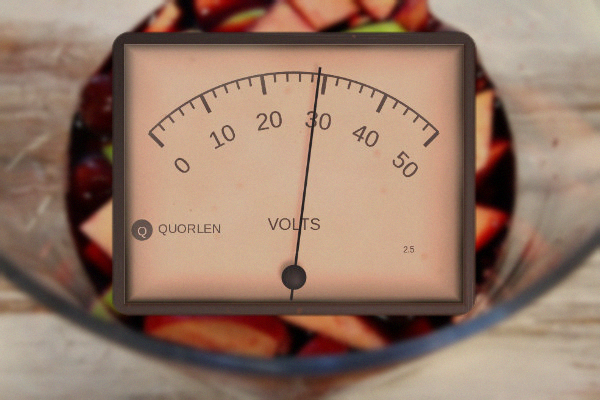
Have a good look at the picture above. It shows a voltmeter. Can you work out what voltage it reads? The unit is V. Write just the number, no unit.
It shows 29
